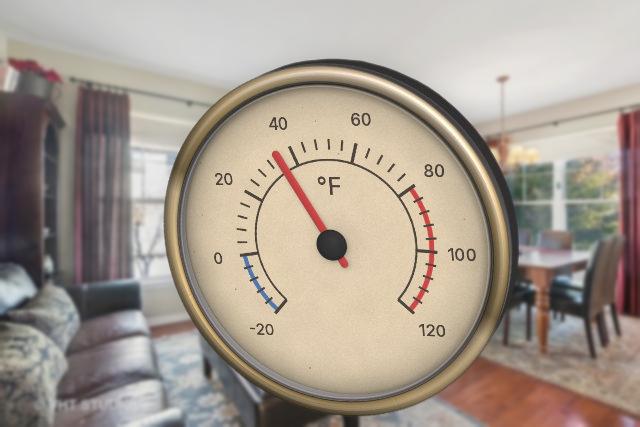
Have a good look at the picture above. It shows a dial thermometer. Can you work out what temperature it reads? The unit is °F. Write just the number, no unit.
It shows 36
